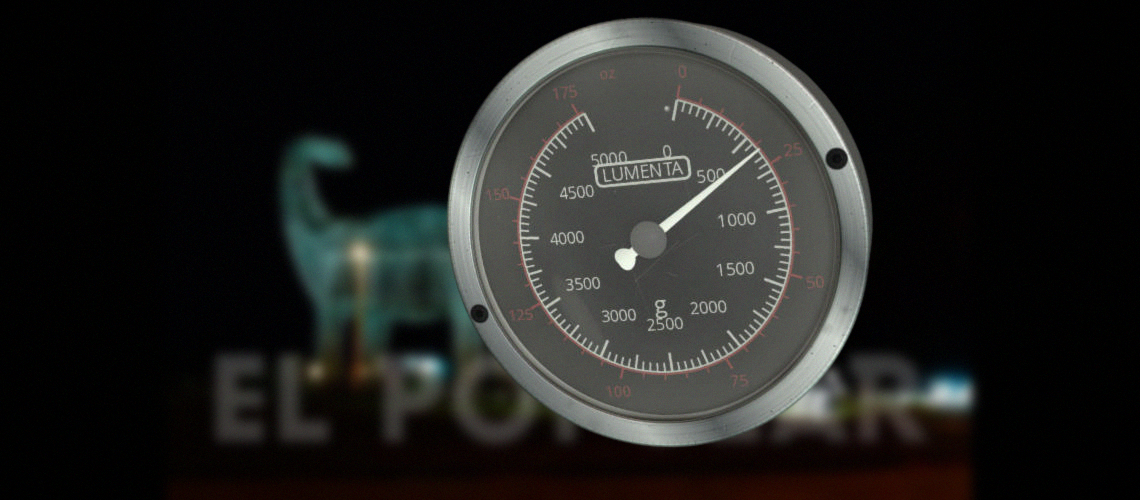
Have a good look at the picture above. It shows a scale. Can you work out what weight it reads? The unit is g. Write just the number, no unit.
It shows 600
